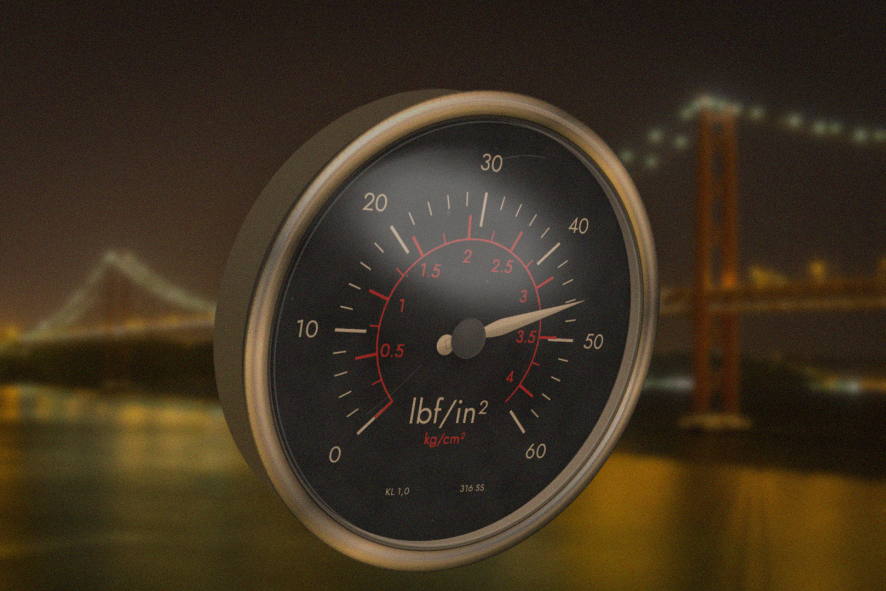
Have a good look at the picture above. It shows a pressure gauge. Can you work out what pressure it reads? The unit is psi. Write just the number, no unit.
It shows 46
